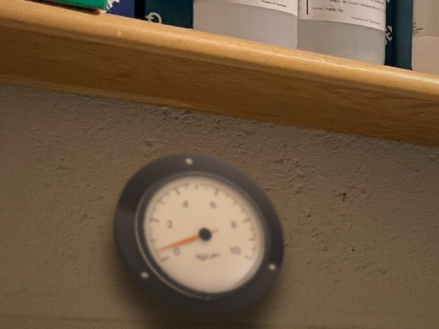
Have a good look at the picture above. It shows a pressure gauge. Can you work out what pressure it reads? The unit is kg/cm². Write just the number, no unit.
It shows 0.5
